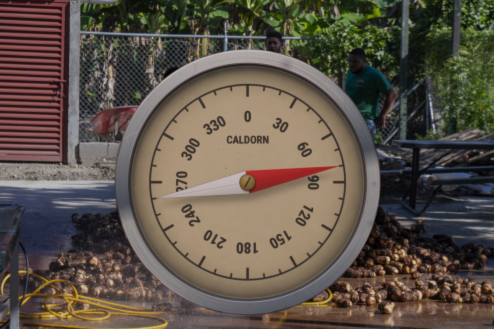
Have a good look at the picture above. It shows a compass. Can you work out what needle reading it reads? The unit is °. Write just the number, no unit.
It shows 80
